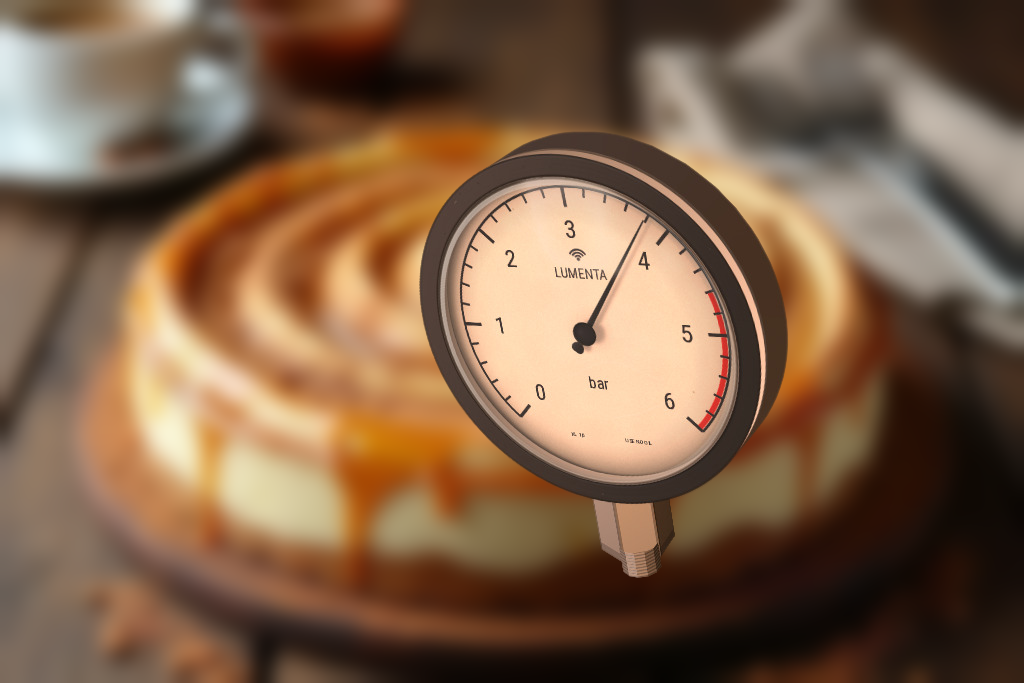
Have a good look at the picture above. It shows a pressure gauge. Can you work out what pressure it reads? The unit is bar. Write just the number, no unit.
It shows 3.8
